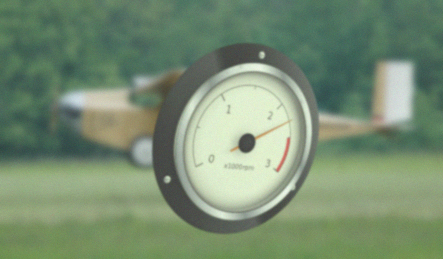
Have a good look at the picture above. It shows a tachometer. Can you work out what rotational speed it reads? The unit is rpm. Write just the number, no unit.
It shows 2250
